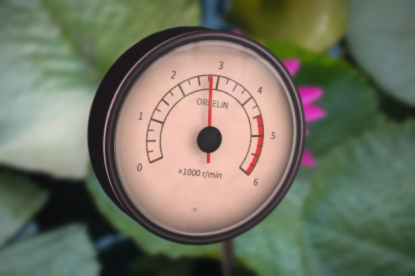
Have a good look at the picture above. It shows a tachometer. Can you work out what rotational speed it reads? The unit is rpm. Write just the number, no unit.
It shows 2750
